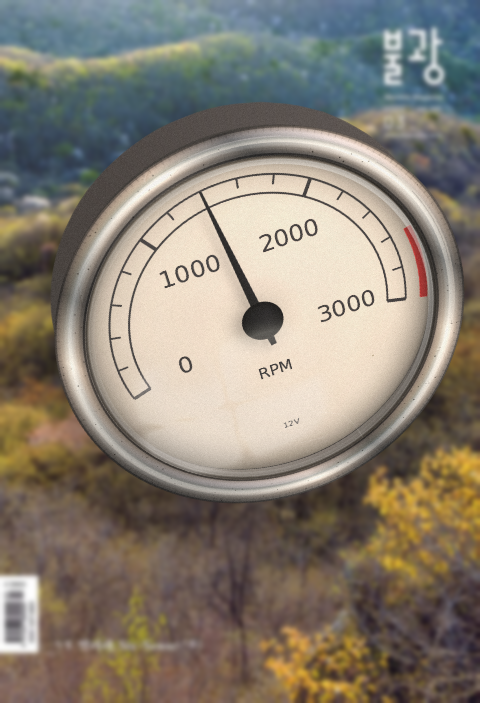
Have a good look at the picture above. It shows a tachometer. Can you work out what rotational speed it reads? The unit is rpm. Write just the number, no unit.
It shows 1400
